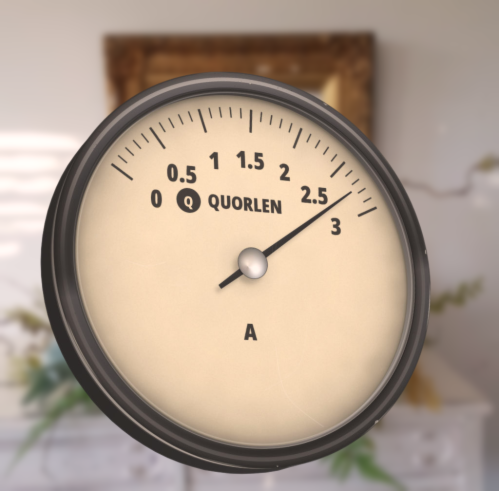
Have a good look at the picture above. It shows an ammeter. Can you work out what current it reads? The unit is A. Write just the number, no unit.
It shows 2.75
